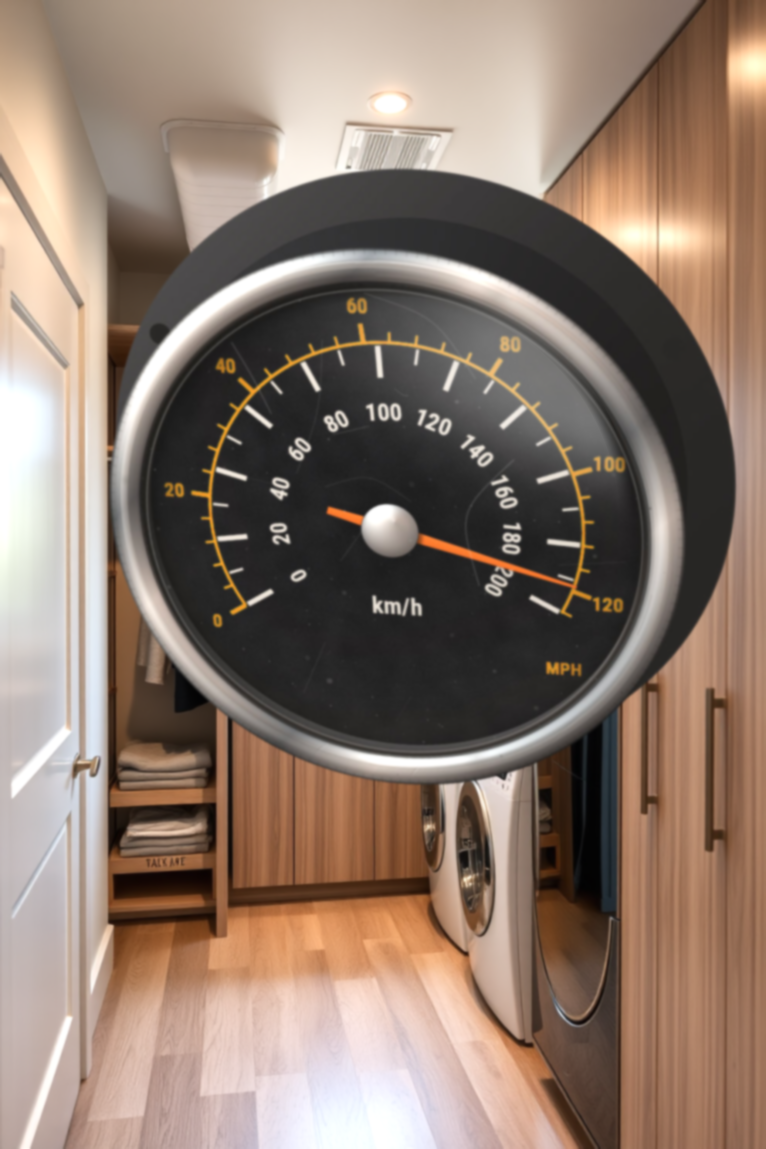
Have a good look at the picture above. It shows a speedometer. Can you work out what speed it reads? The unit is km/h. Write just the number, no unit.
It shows 190
